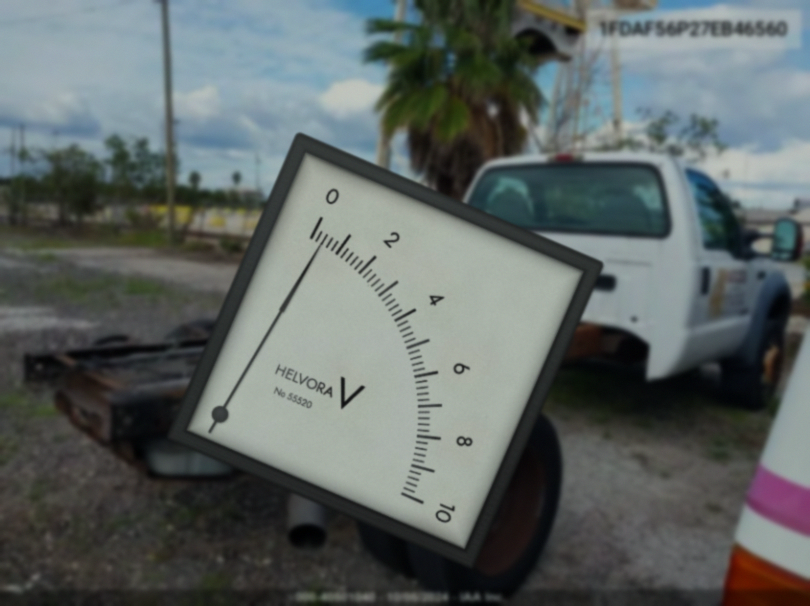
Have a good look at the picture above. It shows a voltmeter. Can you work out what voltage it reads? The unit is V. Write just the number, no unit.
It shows 0.4
